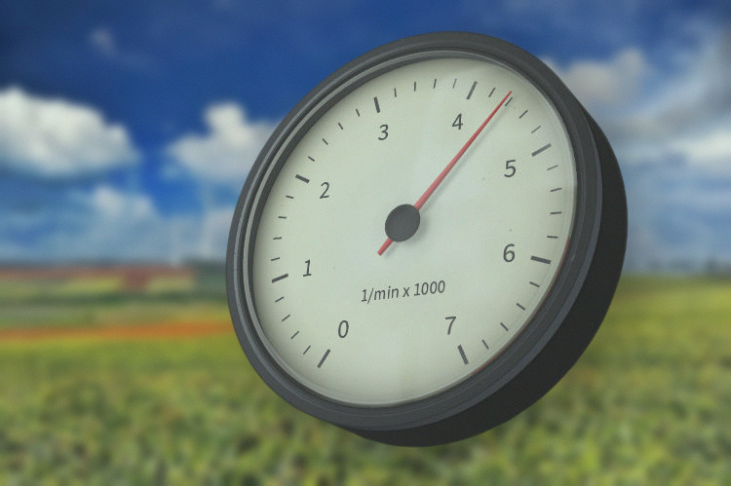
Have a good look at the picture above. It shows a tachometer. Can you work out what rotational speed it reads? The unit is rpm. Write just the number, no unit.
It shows 4400
